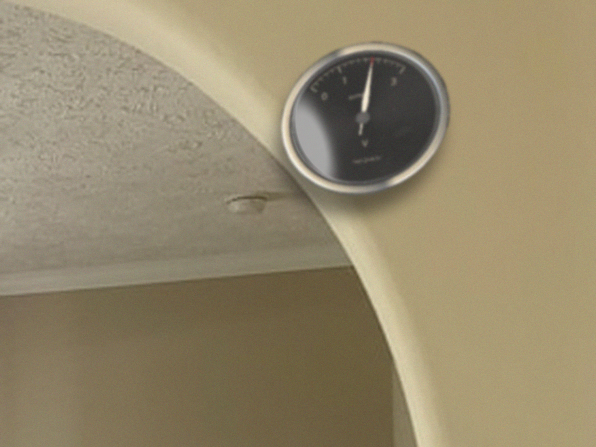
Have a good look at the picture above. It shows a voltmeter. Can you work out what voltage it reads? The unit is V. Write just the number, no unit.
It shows 2
